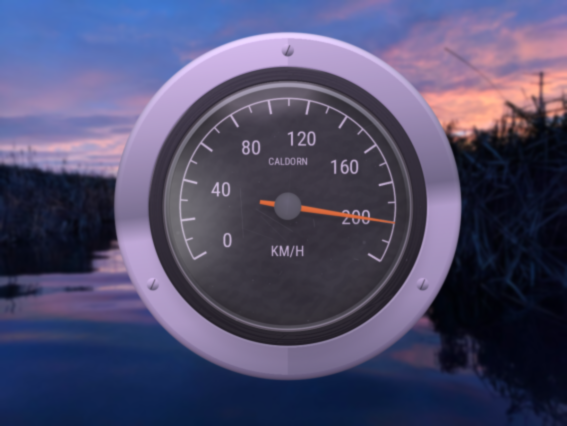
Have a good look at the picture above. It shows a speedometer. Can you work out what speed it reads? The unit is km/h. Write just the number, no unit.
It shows 200
